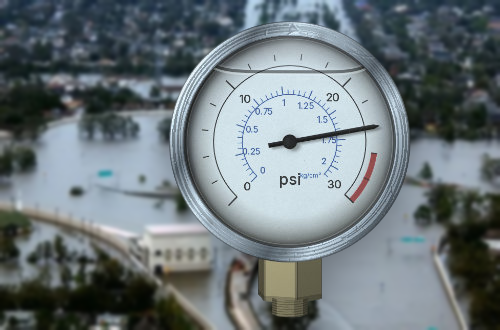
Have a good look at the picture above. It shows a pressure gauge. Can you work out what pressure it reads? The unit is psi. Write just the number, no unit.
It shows 24
